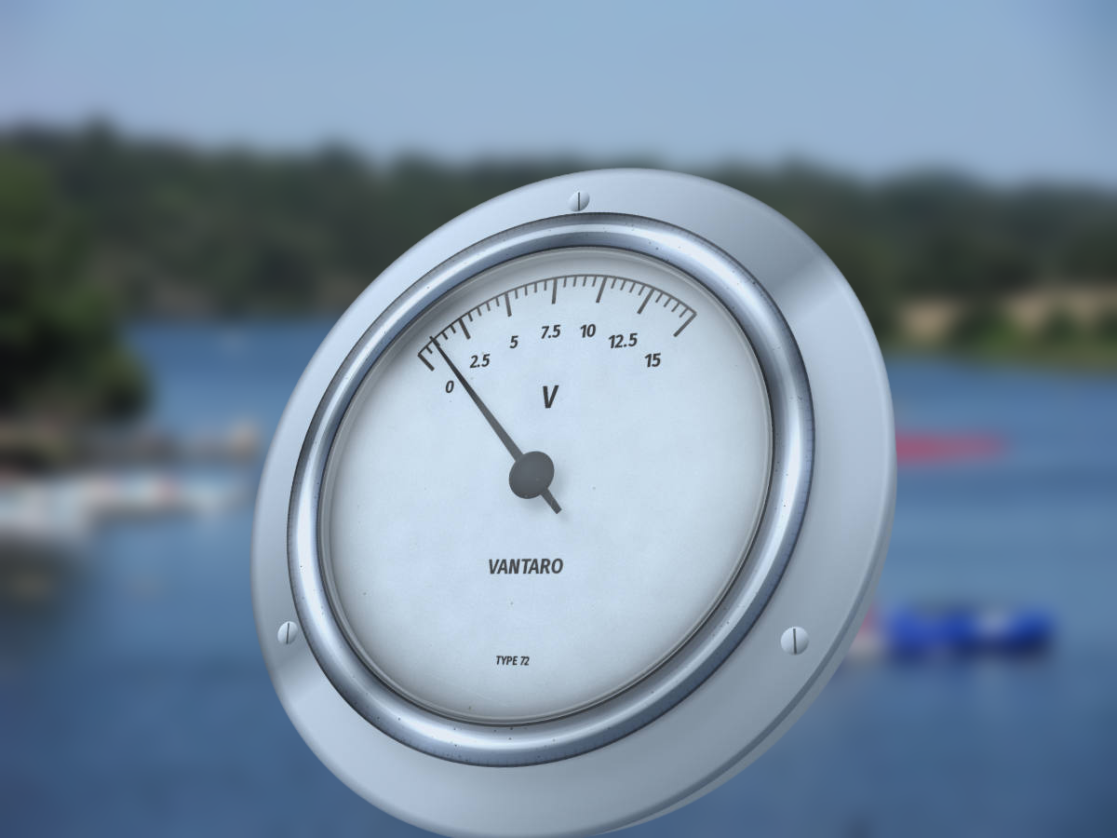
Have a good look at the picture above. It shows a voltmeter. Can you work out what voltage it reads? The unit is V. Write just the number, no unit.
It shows 1
